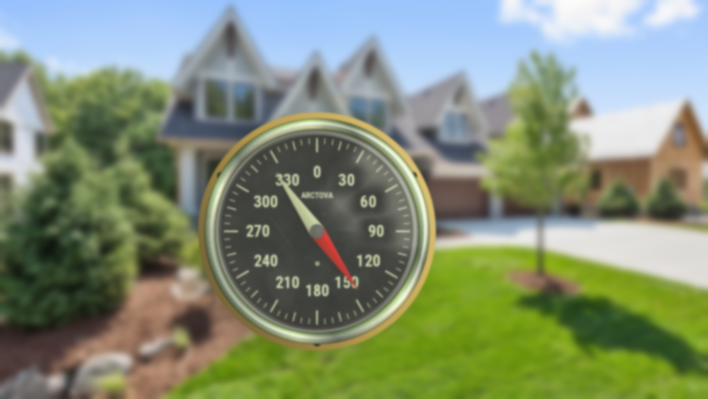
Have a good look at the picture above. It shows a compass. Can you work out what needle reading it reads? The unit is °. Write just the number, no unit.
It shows 145
